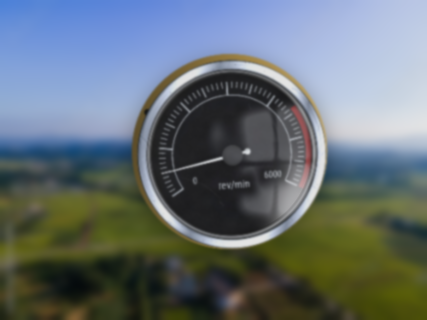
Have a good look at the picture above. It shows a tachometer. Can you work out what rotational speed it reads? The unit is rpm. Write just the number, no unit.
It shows 500
